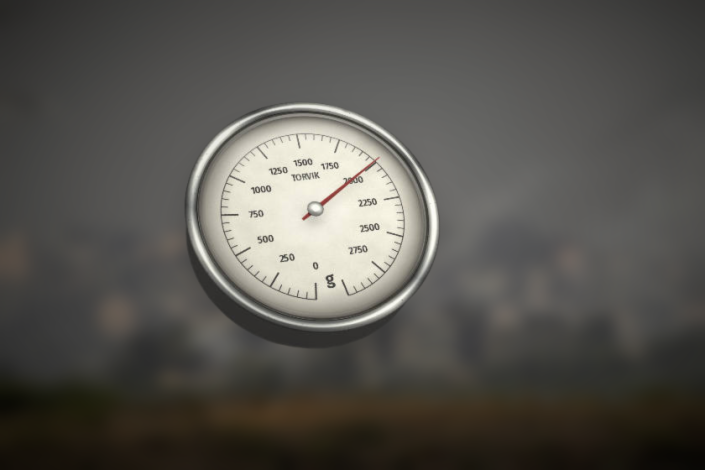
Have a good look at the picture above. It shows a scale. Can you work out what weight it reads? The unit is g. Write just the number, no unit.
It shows 2000
